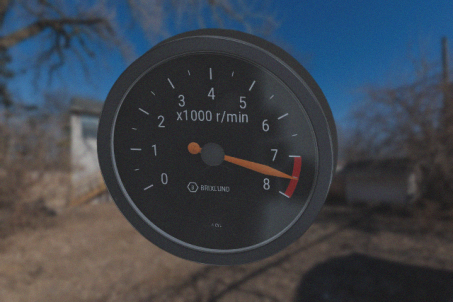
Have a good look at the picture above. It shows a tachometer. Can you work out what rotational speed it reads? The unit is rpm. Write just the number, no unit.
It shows 7500
